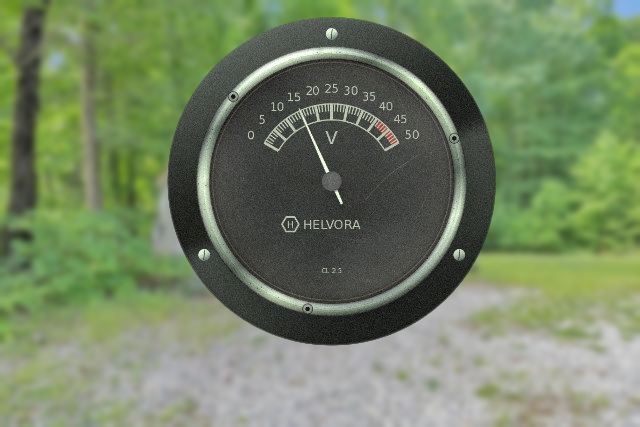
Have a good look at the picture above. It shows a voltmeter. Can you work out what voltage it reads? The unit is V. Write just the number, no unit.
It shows 15
